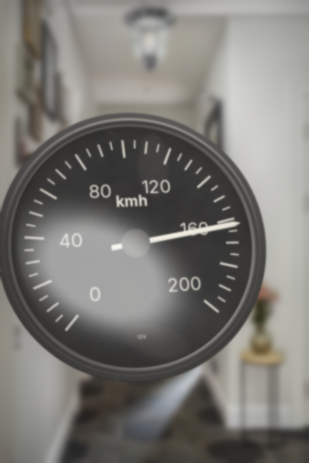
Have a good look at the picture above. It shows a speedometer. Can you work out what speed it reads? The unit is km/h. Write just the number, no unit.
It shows 162.5
